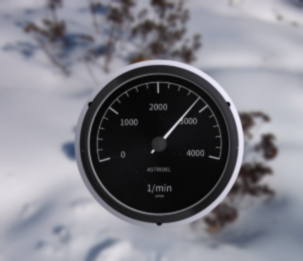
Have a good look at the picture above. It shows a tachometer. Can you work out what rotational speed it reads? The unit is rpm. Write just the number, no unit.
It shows 2800
